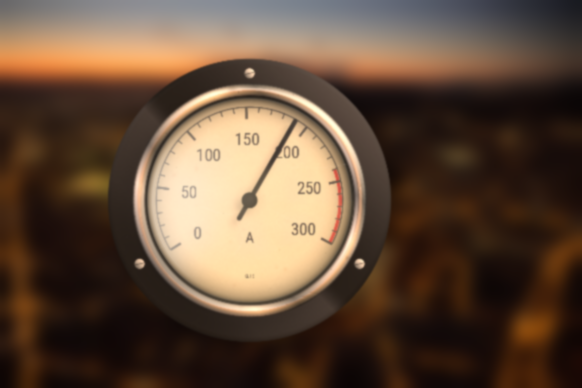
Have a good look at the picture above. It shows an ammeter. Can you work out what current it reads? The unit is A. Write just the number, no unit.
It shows 190
